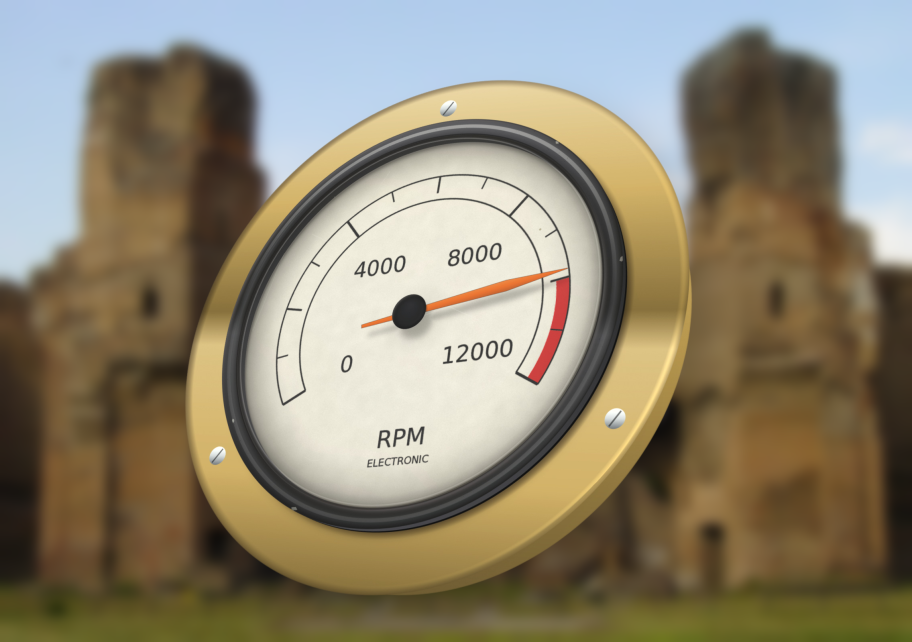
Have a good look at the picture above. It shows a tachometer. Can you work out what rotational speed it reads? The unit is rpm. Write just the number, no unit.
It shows 10000
